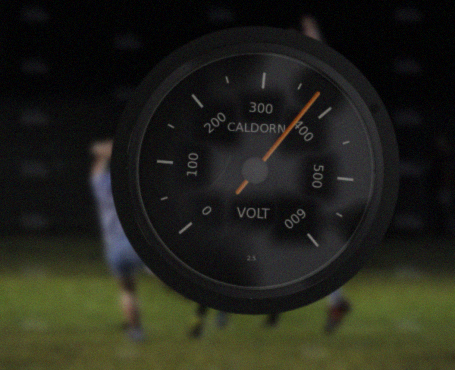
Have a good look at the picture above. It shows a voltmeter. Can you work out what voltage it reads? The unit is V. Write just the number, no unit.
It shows 375
